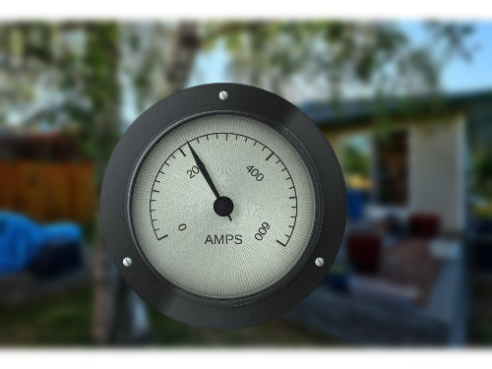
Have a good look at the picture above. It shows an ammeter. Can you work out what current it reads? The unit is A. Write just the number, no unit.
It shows 220
